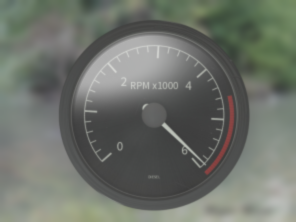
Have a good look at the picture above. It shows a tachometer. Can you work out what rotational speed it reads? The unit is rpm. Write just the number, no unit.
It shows 5900
